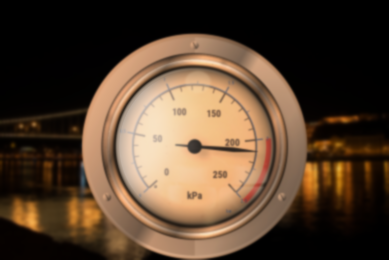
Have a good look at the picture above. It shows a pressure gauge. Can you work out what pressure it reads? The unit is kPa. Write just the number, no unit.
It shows 210
